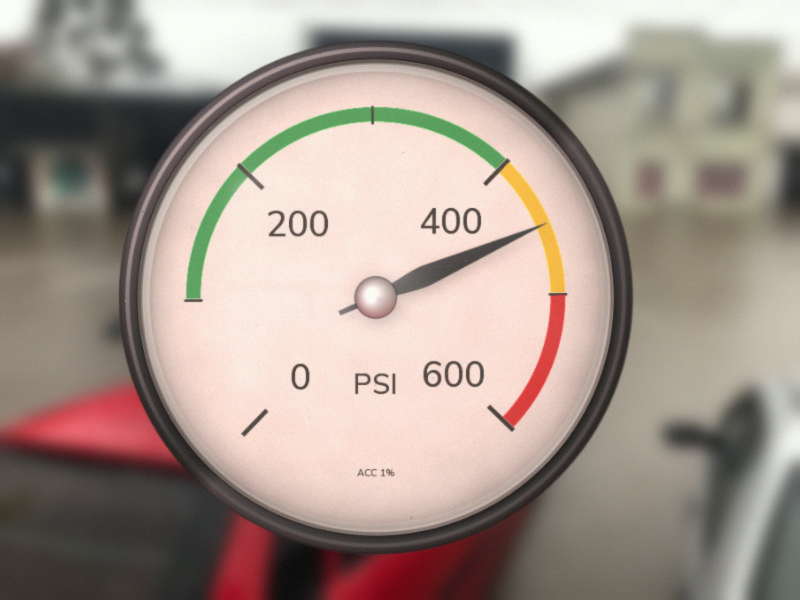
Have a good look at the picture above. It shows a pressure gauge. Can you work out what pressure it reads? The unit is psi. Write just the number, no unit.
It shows 450
